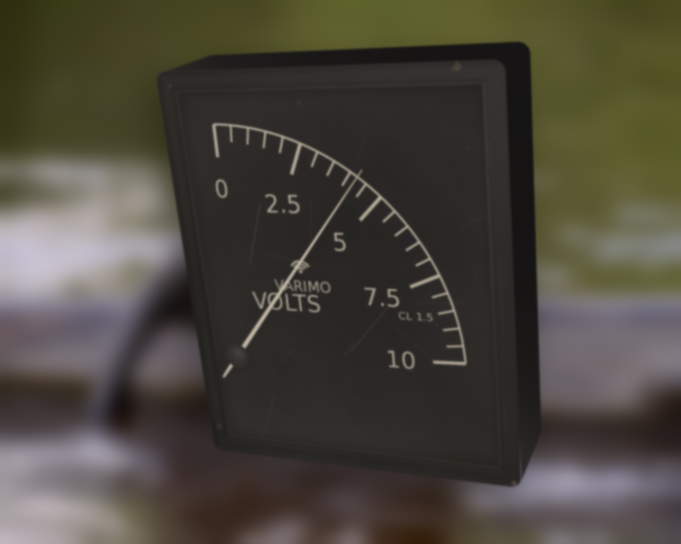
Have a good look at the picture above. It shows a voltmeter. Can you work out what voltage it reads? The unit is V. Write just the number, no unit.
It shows 4.25
